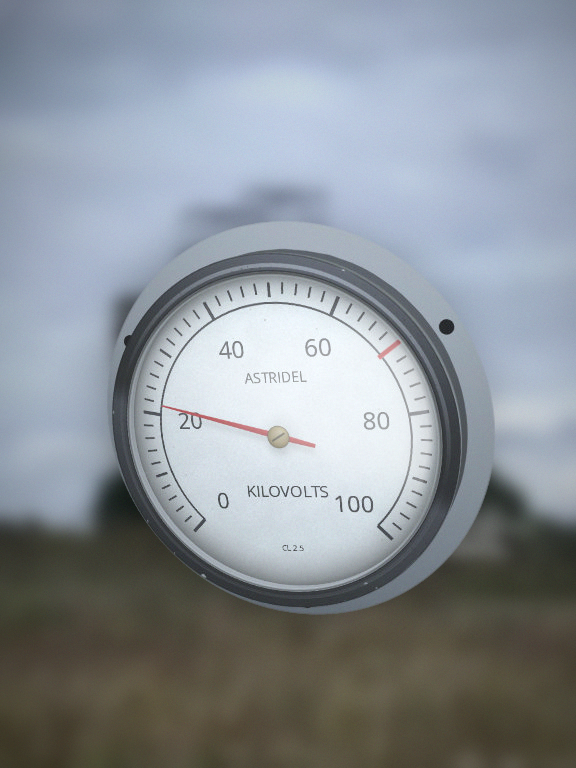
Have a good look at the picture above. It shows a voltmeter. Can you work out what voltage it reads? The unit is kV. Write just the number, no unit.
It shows 22
